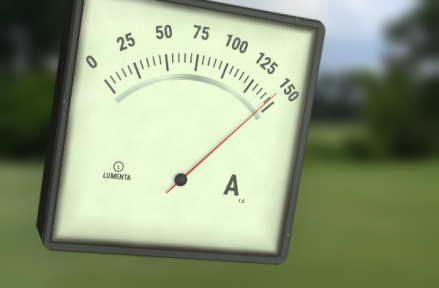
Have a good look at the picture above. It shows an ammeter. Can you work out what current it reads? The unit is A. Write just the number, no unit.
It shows 145
